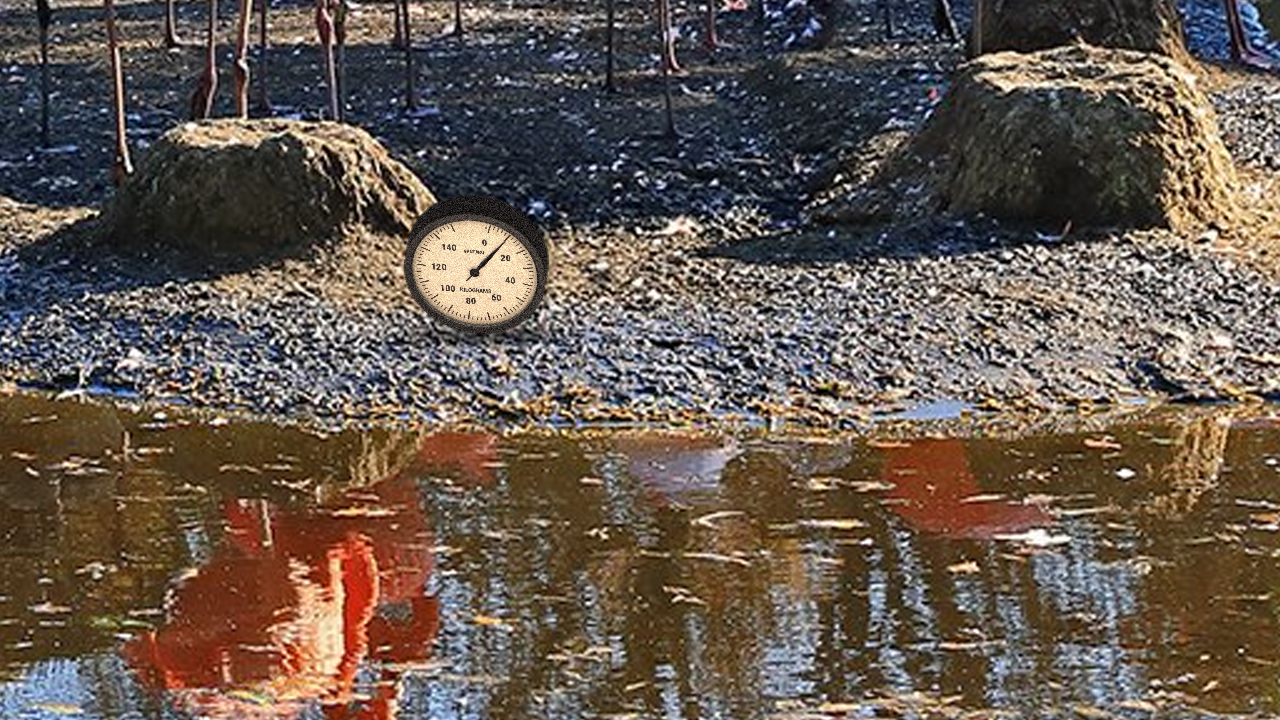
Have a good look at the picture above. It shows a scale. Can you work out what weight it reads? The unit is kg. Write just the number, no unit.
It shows 10
